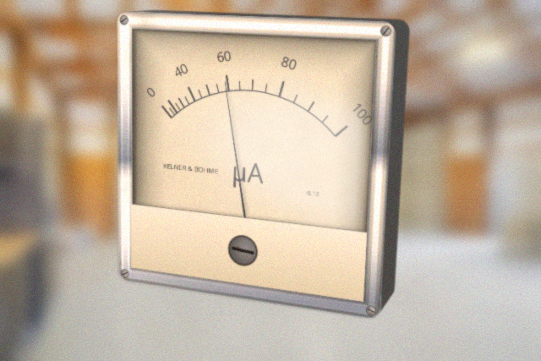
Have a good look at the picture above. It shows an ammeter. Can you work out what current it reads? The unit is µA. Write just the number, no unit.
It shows 60
